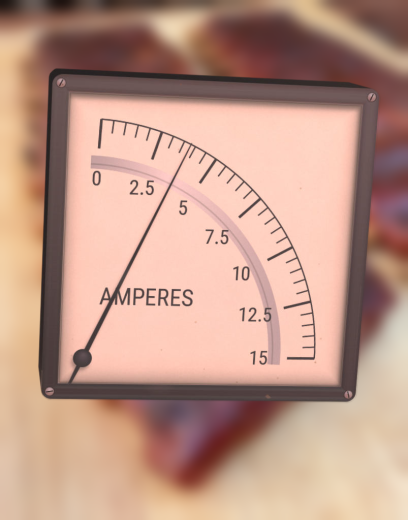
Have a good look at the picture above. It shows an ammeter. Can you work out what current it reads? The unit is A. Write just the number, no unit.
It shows 3.75
